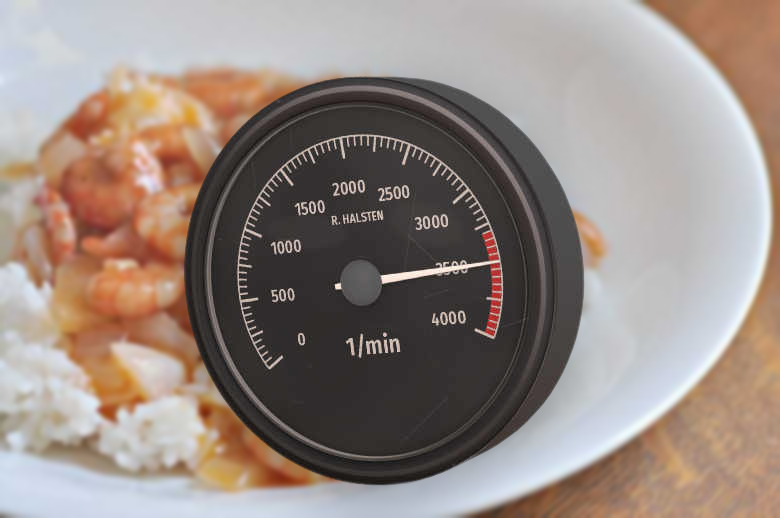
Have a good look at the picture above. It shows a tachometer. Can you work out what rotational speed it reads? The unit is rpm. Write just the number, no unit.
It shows 3500
